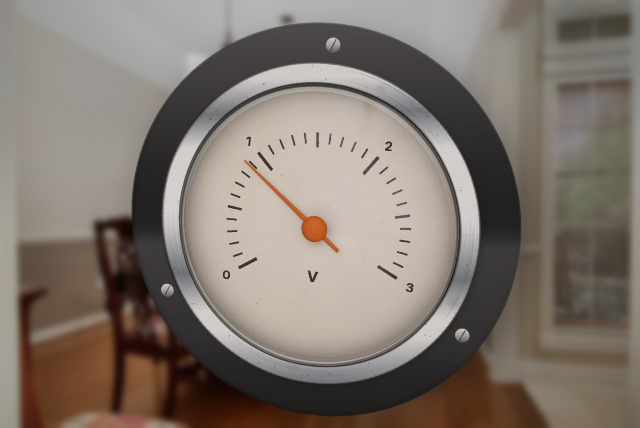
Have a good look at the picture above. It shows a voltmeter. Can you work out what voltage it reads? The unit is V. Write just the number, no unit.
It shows 0.9
